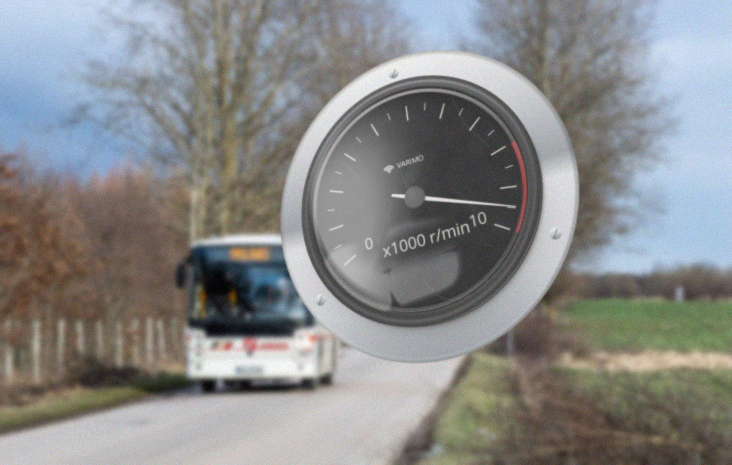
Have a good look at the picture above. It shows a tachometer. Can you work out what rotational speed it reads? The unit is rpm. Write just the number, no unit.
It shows 9500
